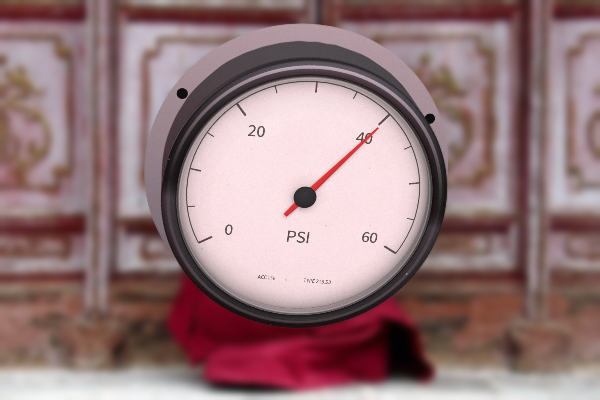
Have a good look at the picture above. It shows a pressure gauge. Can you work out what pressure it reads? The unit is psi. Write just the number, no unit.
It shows 40
